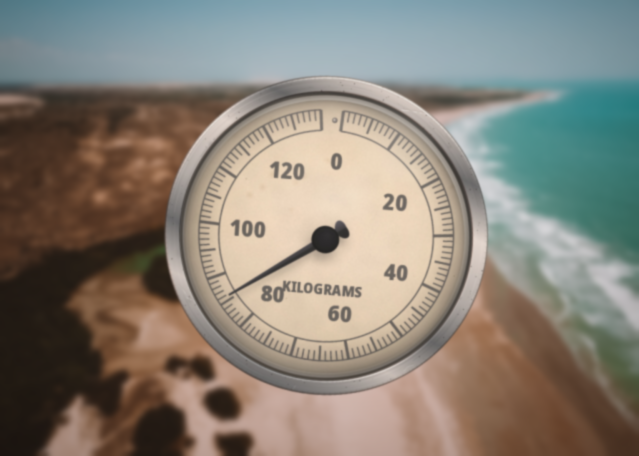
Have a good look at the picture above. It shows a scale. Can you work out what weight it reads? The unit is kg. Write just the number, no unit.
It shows 86
